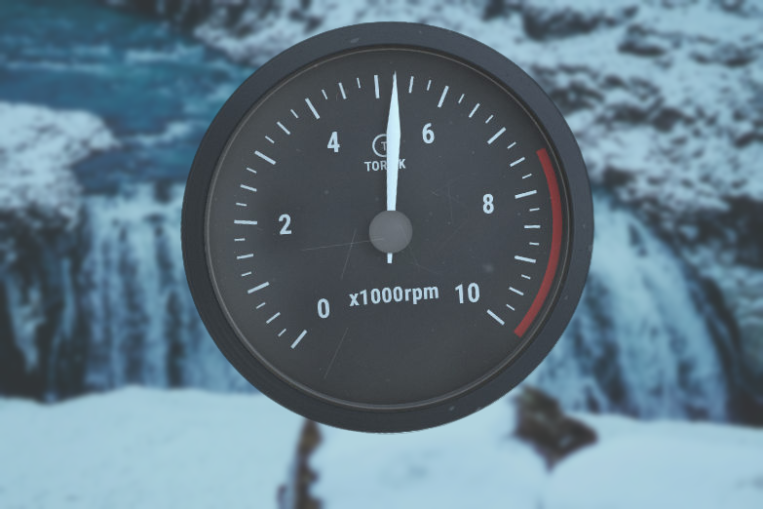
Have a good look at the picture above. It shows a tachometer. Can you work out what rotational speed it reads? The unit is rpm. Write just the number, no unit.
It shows 5250
